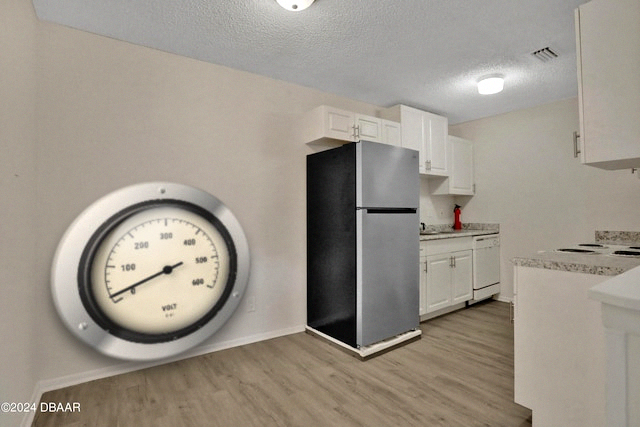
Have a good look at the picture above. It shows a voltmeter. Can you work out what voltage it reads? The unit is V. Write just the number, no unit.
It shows 20
